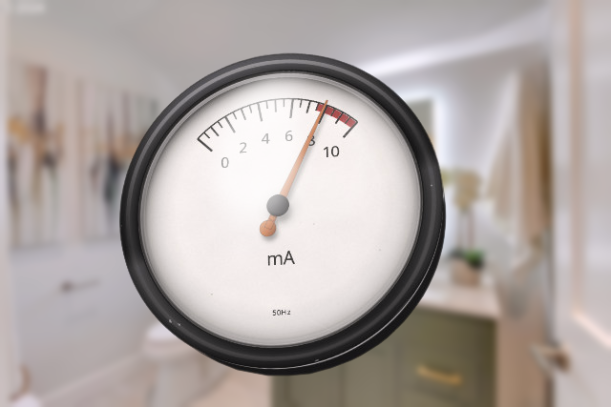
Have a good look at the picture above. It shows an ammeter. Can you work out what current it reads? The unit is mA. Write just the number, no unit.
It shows 8
